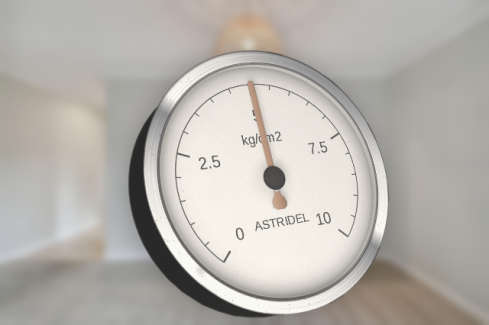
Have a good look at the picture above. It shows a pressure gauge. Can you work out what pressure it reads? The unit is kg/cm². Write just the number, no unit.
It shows 5
